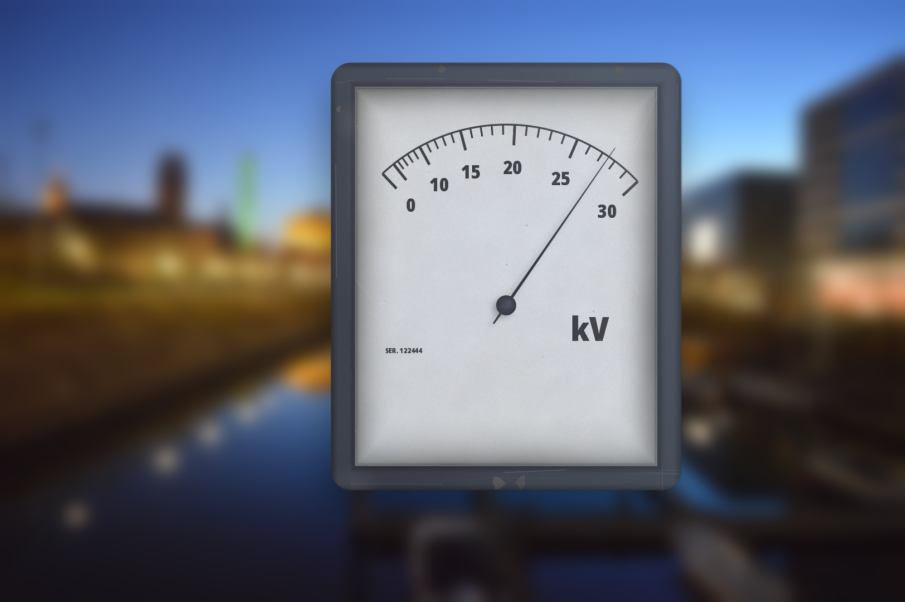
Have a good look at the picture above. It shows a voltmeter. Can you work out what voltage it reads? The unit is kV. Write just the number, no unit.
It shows 27.5
